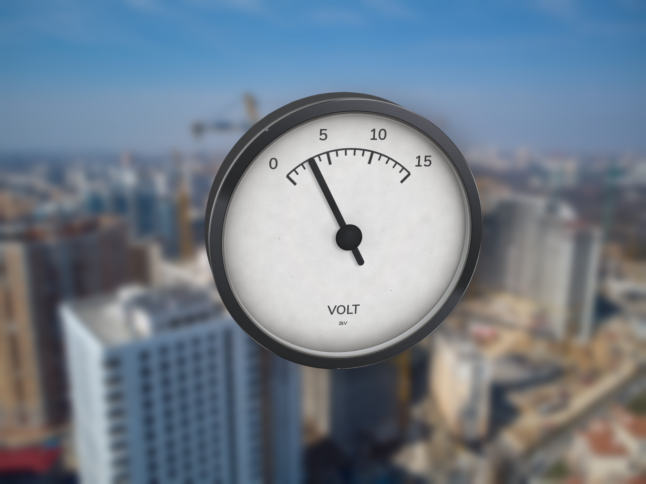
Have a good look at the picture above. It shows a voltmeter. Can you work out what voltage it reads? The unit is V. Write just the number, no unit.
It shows 3
